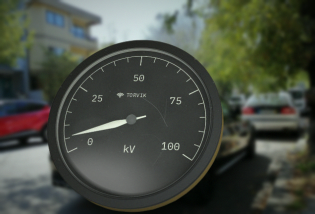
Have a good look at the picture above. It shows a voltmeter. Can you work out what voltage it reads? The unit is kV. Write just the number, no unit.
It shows 5
